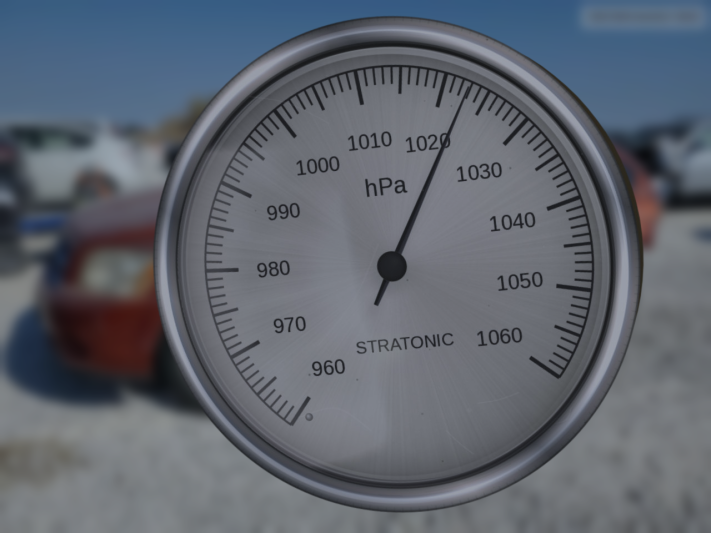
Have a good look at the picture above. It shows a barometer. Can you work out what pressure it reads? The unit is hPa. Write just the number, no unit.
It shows 1023
